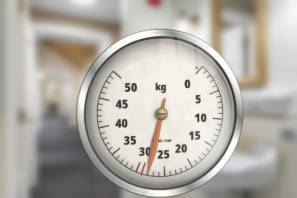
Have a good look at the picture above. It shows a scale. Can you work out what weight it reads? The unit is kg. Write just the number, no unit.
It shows 28
